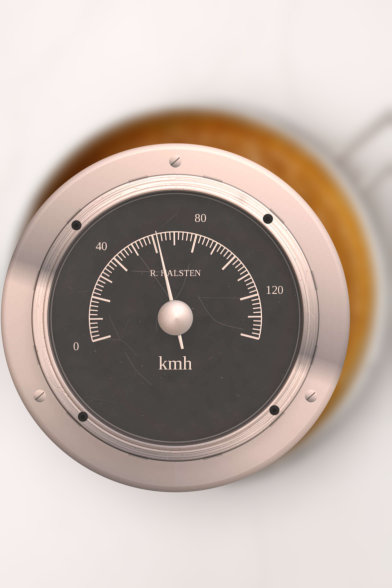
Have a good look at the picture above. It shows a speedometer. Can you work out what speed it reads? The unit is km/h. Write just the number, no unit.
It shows 62
